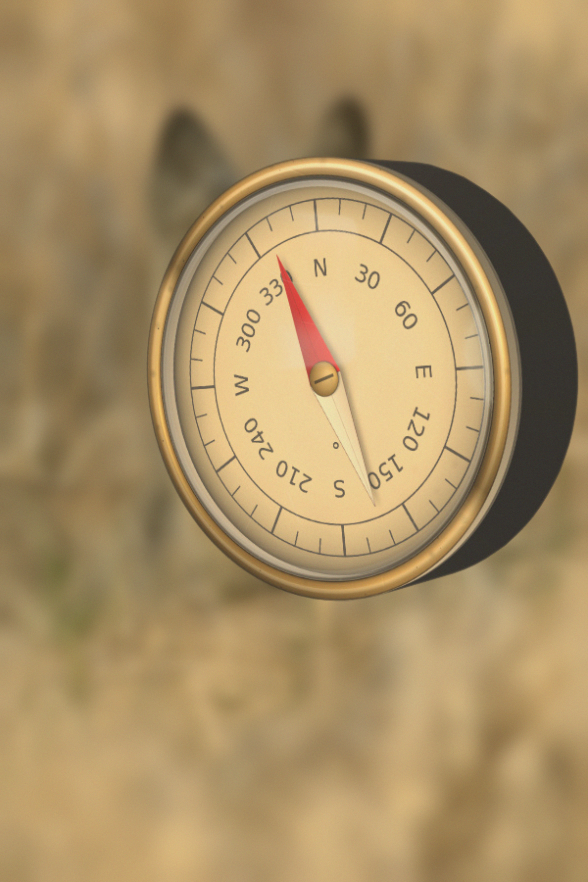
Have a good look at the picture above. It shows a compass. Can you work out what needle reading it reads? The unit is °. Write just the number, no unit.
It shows 340
